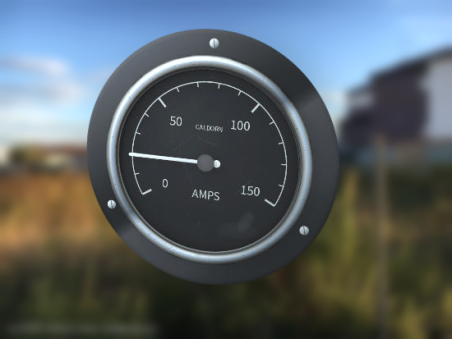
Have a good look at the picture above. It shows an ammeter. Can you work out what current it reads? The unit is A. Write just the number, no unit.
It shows 20
